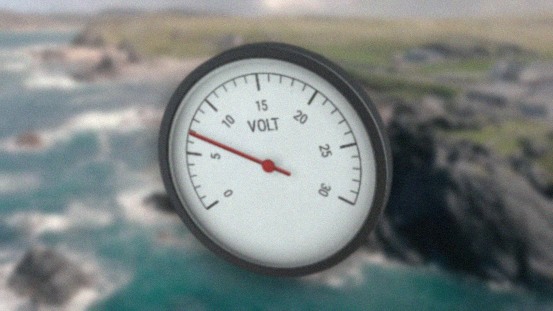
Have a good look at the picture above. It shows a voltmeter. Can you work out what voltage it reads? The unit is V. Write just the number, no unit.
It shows 7
